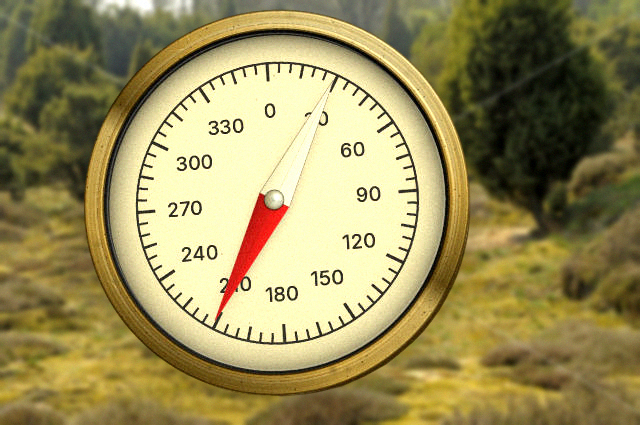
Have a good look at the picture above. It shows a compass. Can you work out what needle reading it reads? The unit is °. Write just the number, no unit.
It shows 210
